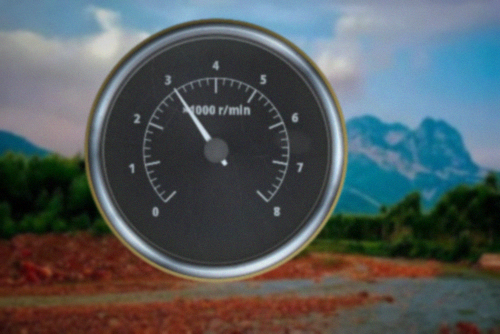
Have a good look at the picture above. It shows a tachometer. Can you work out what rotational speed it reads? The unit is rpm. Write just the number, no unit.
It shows 3000
